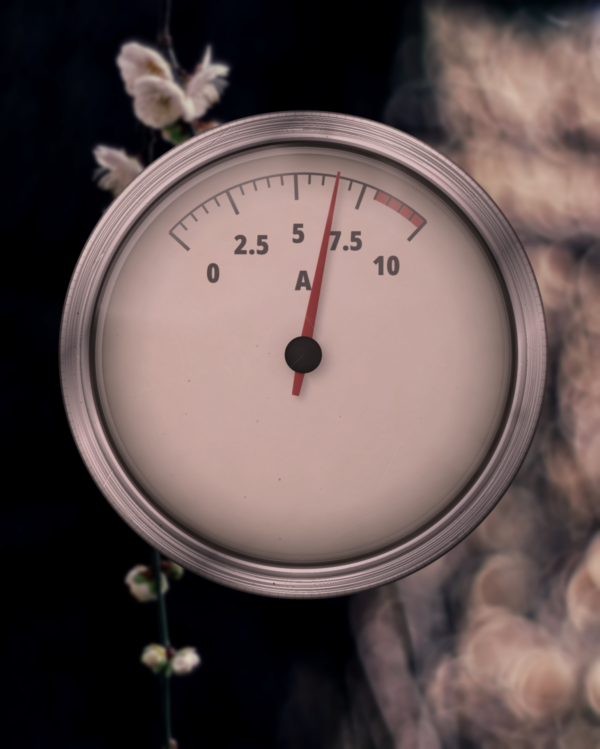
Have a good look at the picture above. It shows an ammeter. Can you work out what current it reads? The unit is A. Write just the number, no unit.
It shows 6.5
